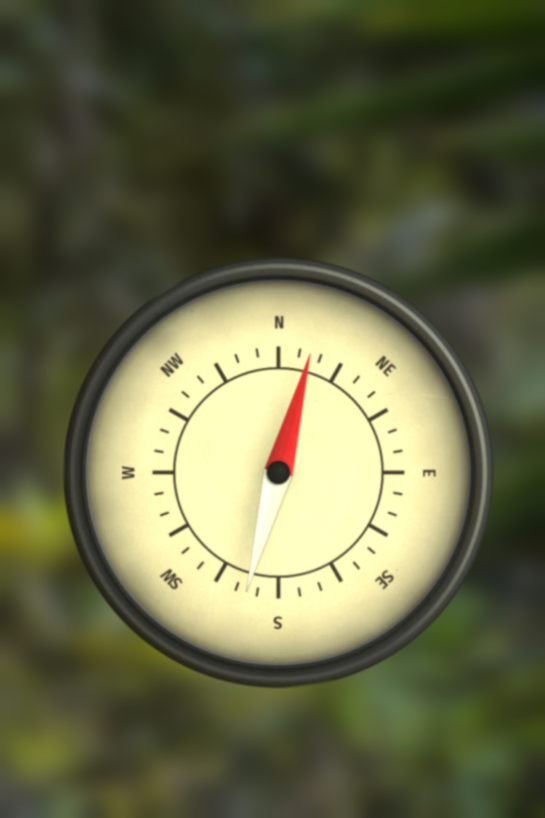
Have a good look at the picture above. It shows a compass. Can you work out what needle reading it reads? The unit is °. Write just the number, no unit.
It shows 15
